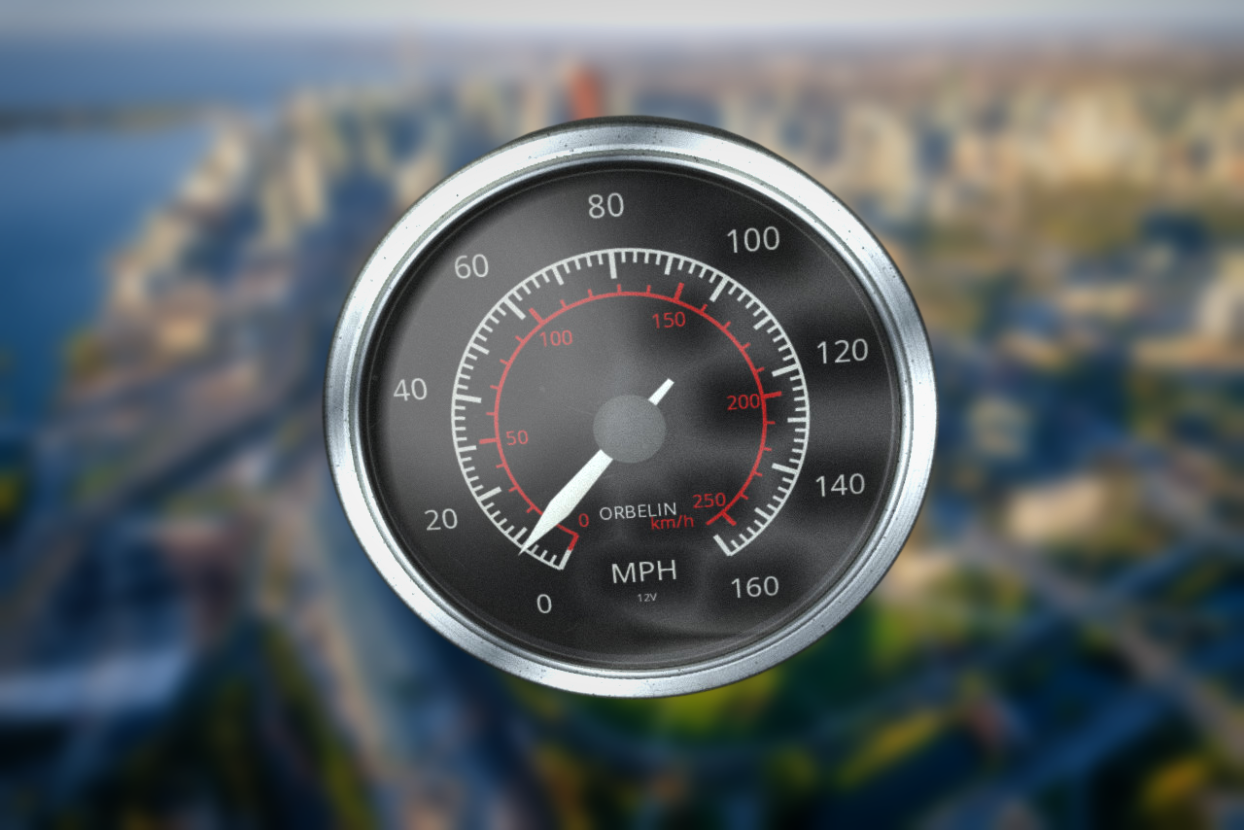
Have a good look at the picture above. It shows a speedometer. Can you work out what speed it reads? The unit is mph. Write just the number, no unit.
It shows 8
